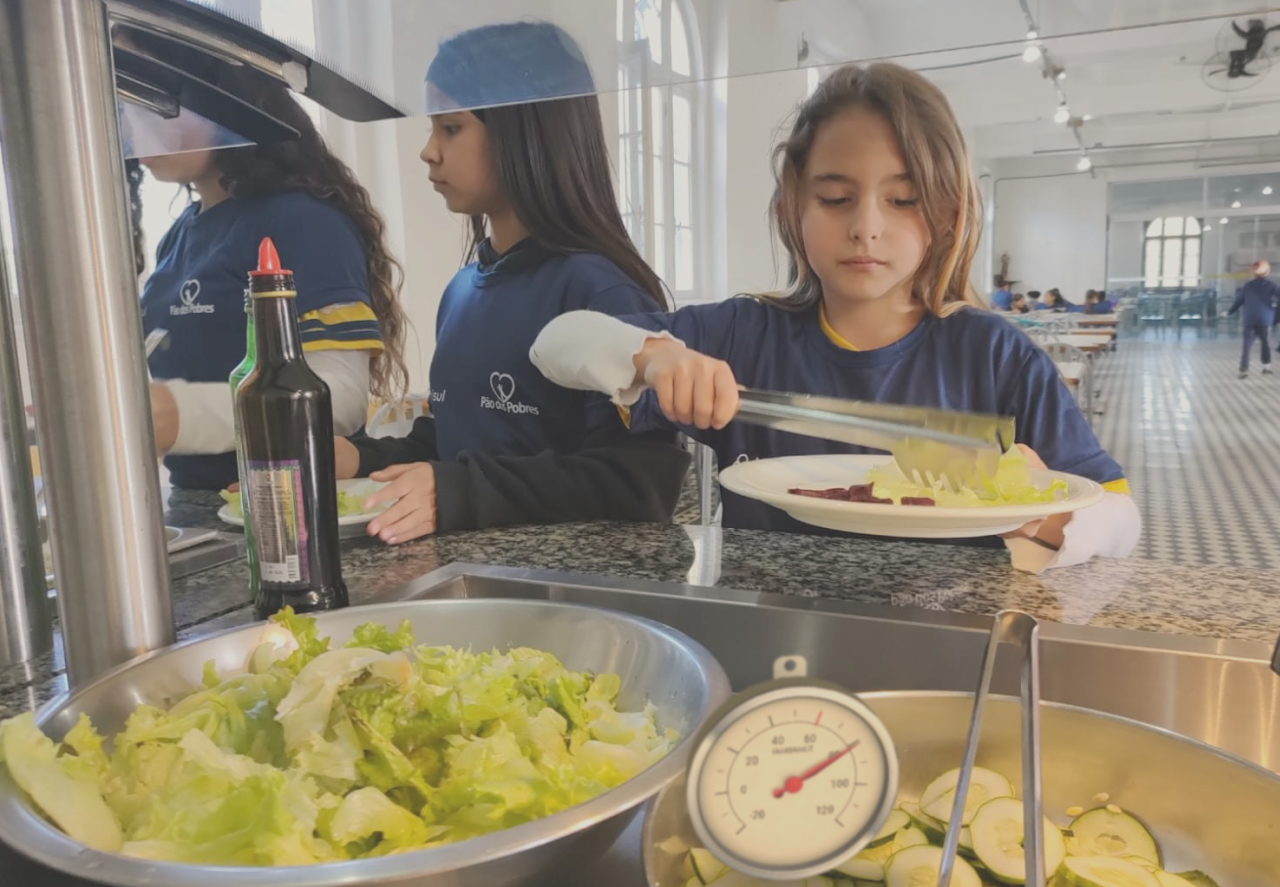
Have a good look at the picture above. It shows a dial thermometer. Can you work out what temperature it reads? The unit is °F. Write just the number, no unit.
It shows 80
